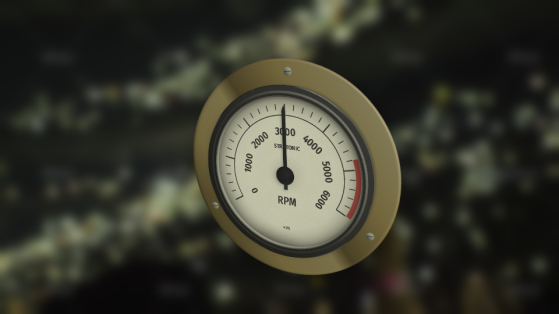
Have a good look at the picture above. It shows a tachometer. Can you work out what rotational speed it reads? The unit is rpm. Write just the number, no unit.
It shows 3000
